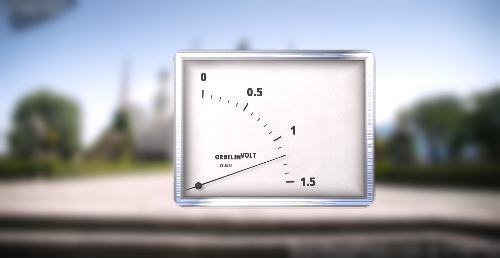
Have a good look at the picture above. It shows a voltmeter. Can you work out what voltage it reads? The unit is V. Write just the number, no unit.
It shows 1.2
